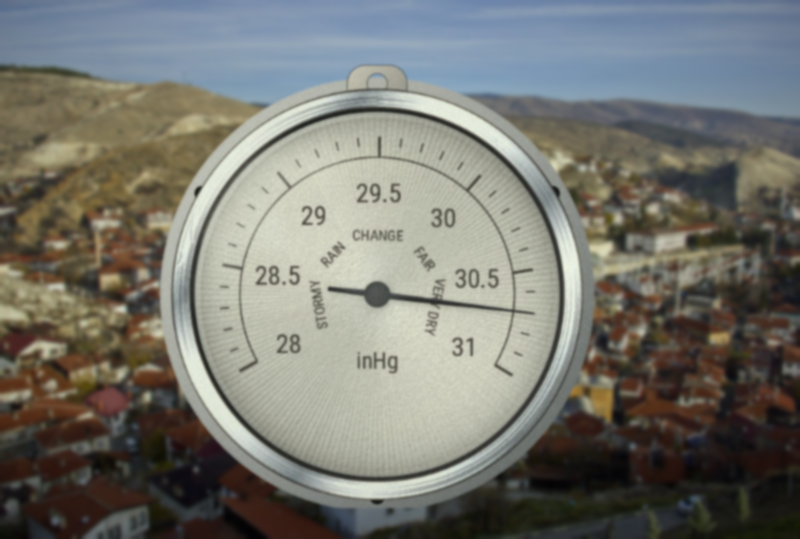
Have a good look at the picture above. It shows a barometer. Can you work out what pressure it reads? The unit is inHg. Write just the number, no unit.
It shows 30.7
